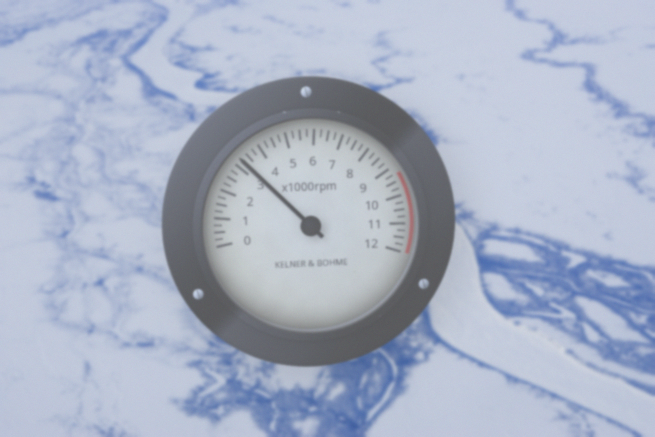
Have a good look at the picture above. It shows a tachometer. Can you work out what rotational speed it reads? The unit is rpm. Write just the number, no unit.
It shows 3250
